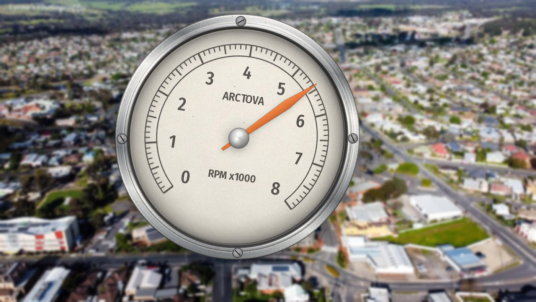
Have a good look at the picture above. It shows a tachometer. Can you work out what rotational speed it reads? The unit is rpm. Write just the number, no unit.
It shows 5400
